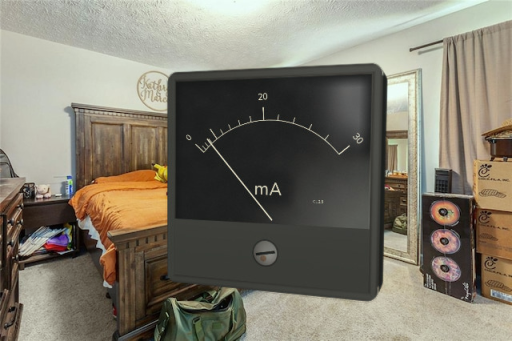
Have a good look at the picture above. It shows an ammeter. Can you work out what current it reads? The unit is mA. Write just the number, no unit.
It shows 8
